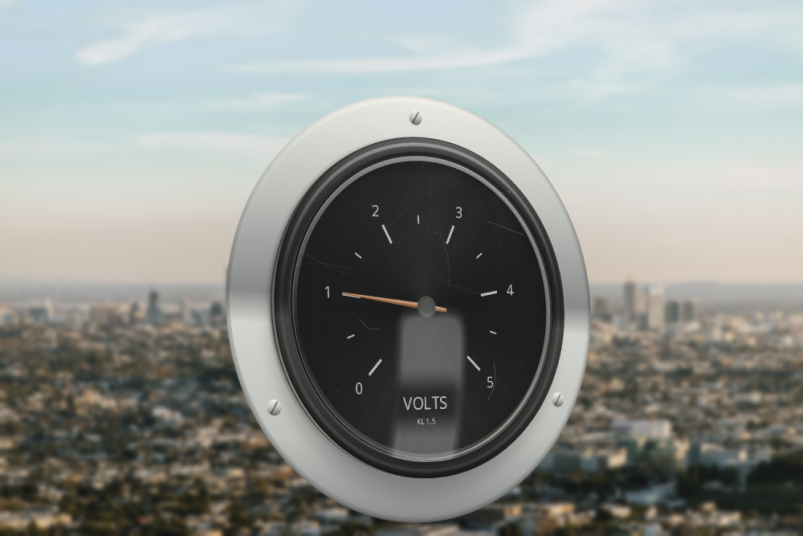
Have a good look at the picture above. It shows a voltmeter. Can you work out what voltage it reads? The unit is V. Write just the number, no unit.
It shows 1
